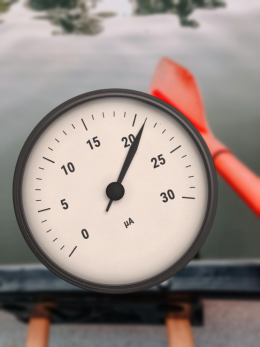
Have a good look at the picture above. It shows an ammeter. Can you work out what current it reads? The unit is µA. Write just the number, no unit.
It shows 21
